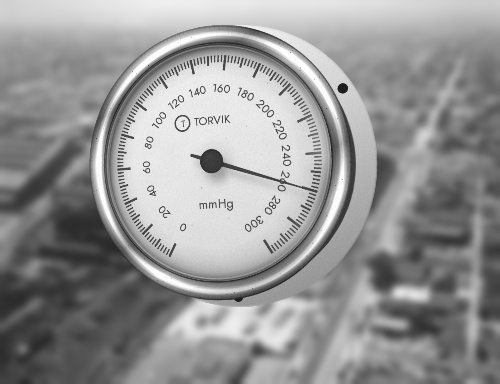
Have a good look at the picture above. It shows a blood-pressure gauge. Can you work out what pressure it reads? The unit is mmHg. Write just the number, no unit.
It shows 260
